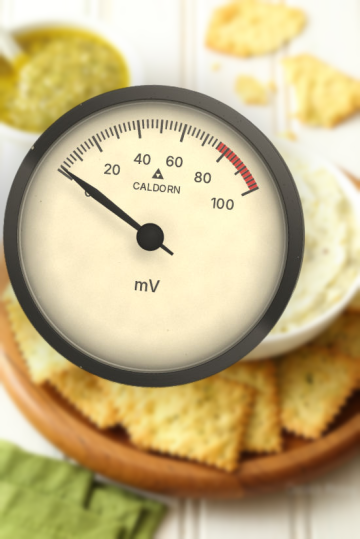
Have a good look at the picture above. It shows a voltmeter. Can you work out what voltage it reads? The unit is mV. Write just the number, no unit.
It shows 2
